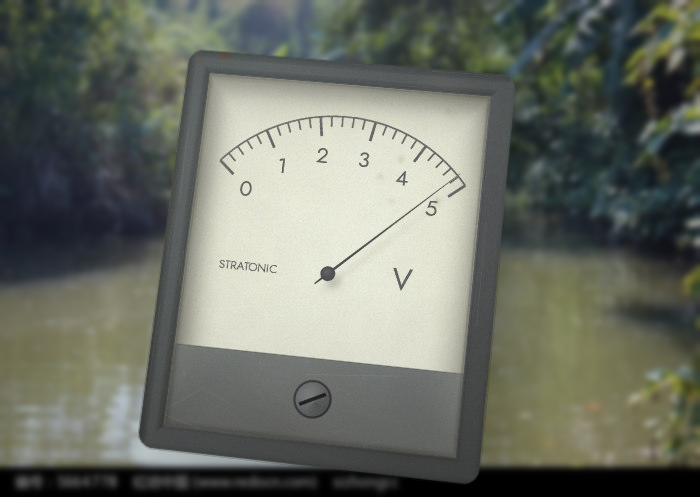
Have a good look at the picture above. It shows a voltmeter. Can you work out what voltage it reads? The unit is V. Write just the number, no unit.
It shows 4.8
